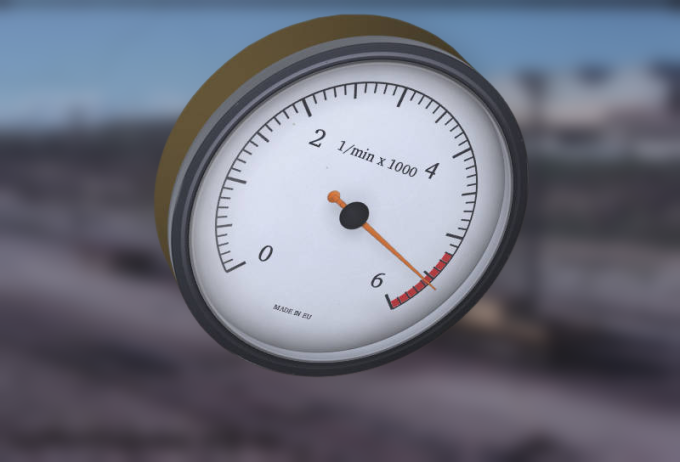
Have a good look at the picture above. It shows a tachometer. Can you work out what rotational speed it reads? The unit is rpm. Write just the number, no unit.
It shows 5550
